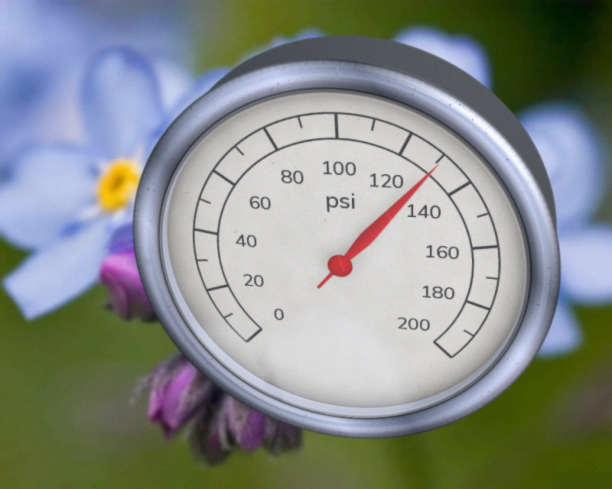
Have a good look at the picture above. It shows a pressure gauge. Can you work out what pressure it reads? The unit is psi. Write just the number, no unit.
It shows 130
